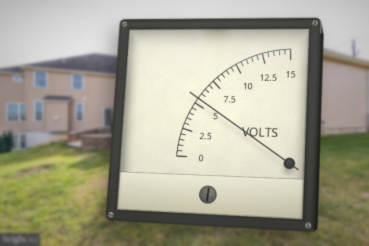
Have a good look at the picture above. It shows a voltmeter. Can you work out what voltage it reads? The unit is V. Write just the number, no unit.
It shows 5.5
